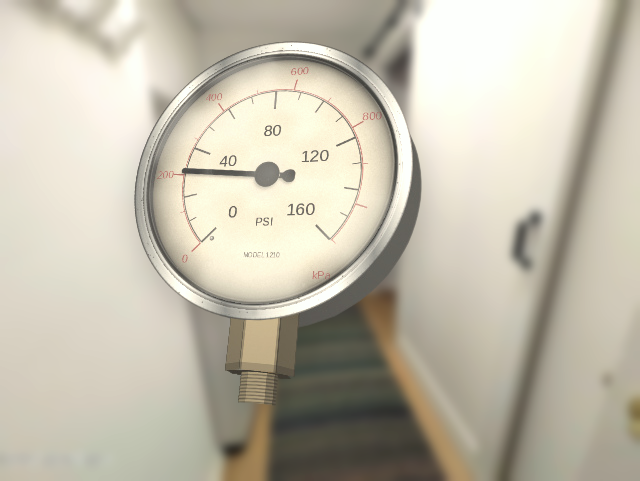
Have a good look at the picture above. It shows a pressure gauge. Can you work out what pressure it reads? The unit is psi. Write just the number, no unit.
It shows 30
